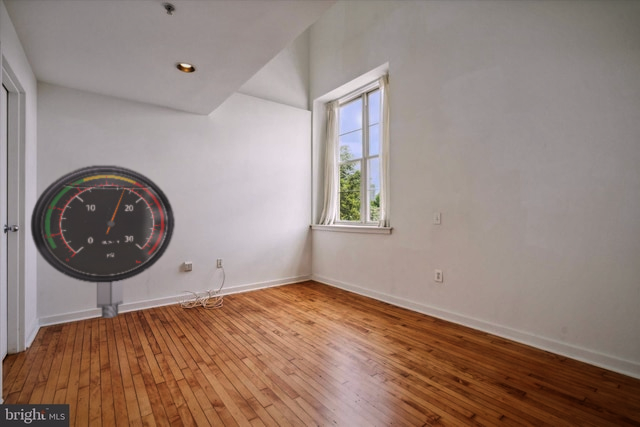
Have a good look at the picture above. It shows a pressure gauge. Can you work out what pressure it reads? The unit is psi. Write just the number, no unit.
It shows 17
